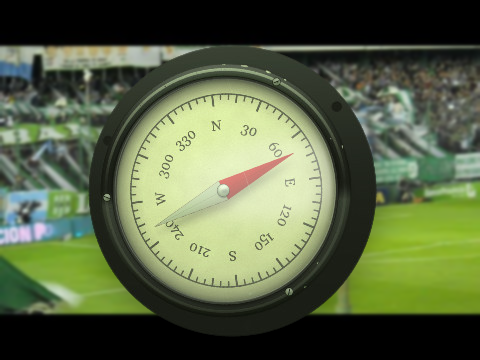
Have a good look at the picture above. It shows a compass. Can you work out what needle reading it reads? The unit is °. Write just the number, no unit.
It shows 70
